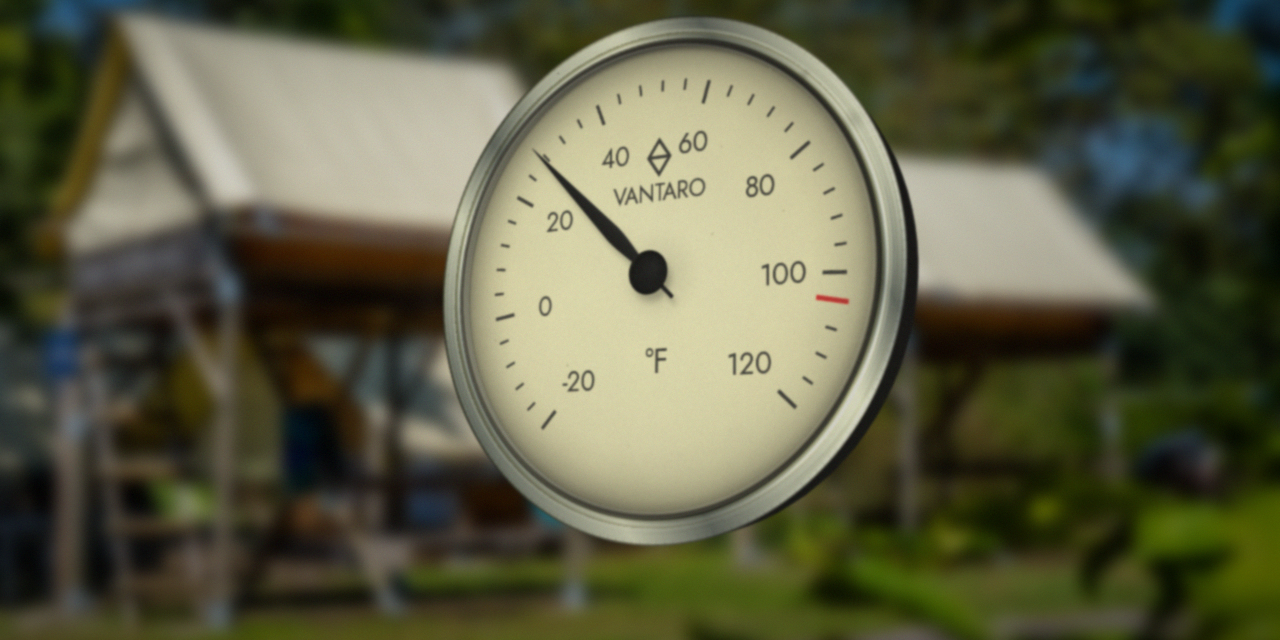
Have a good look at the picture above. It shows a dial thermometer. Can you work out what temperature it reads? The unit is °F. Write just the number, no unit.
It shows 28
